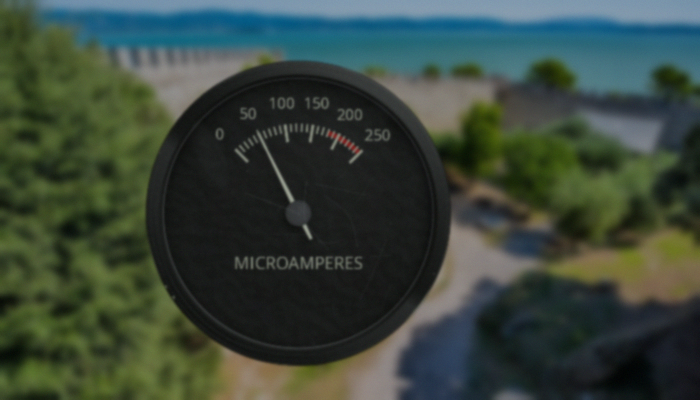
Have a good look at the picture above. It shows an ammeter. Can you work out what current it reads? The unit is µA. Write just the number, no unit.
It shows 50
